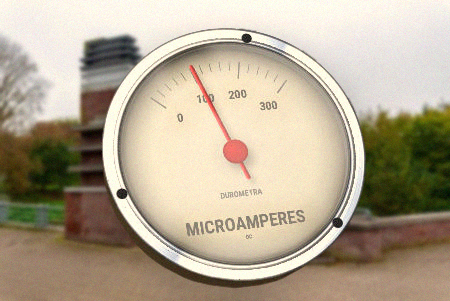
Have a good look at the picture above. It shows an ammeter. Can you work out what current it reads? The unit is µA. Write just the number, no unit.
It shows 100
